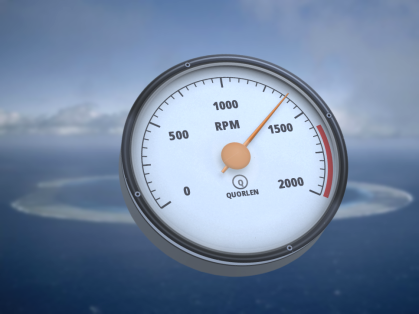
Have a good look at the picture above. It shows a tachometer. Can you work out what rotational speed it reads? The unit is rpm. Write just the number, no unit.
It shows 1375
